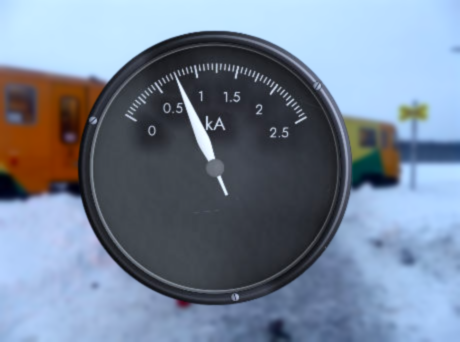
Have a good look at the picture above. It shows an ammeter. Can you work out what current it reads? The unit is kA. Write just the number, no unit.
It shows 0.75
